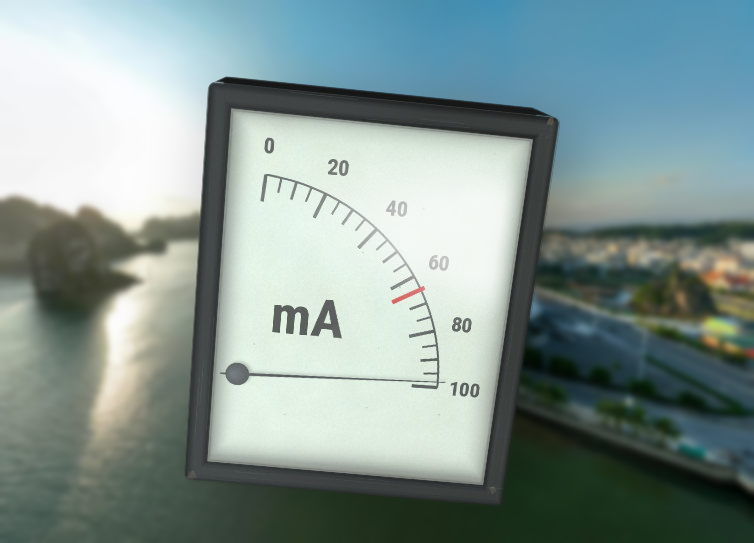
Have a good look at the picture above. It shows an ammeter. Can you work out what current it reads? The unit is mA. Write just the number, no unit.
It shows 97.5
